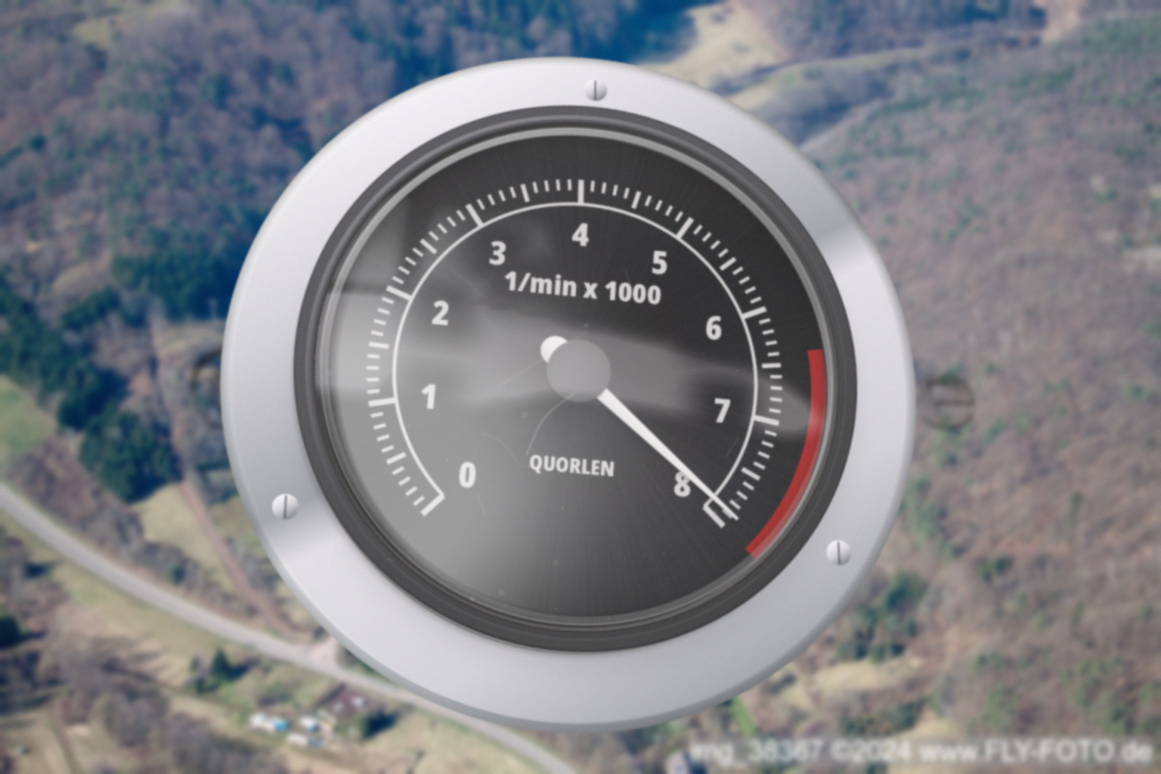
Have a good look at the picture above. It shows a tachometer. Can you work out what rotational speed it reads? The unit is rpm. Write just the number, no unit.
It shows 7900
